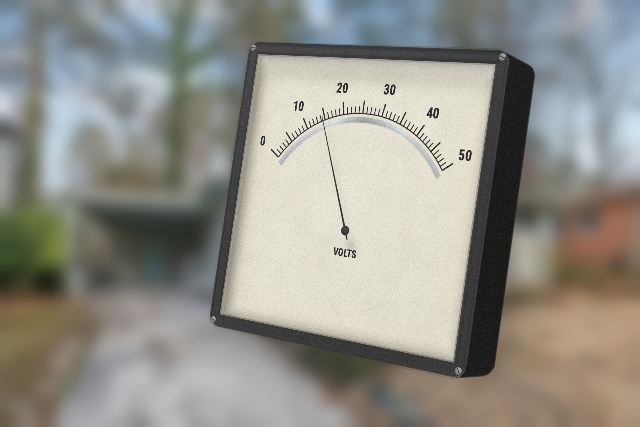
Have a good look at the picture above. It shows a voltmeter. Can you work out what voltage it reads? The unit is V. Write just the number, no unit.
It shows 15
